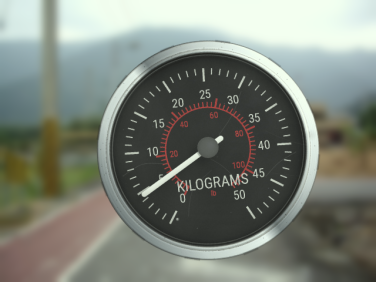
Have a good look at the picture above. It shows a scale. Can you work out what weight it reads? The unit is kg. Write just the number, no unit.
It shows 4.5
